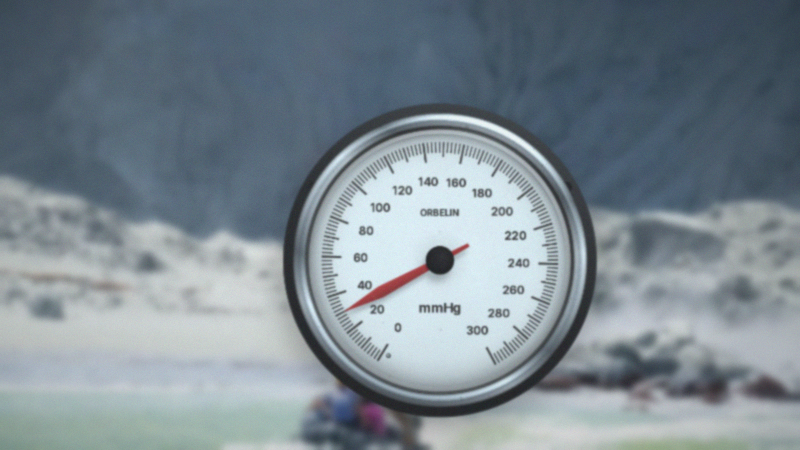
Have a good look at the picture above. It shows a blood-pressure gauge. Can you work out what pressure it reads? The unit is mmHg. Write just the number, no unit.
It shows 30
